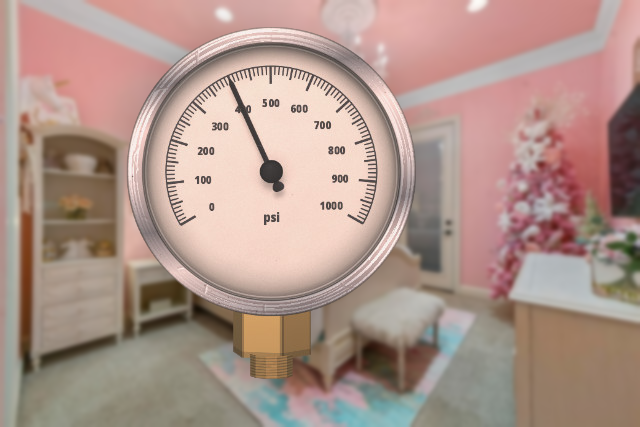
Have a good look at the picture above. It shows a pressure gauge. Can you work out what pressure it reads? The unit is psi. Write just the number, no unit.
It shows 400
